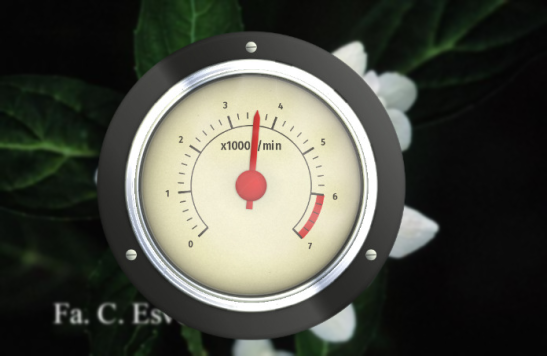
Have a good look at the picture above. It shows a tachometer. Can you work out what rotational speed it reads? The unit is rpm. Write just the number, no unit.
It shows 3600
